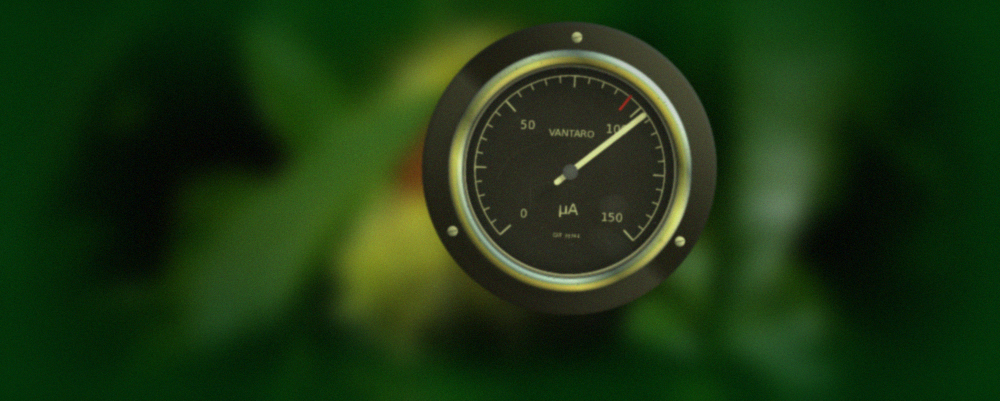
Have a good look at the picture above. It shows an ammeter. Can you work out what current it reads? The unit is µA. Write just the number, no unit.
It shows 102.5
